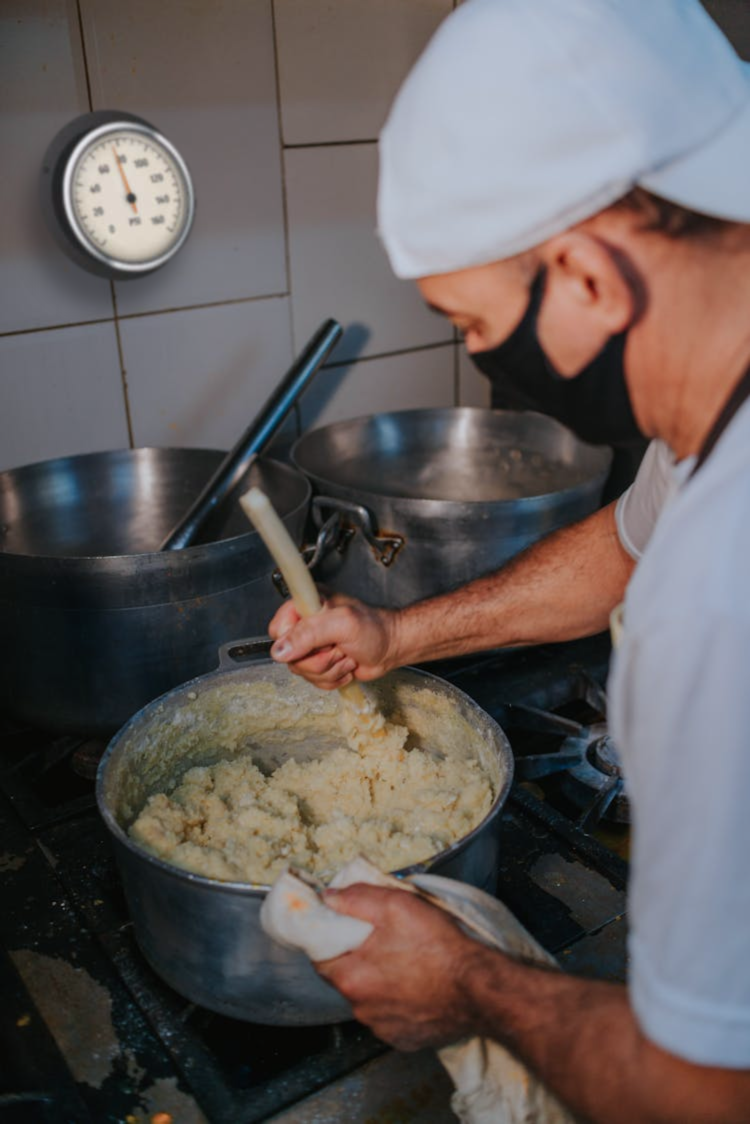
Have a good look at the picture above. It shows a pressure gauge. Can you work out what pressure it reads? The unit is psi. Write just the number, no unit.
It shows 75
